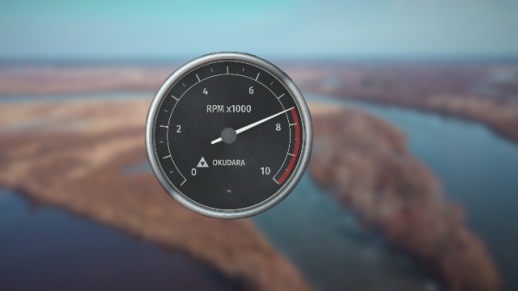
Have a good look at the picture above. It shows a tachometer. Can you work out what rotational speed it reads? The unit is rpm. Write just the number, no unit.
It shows 7500
